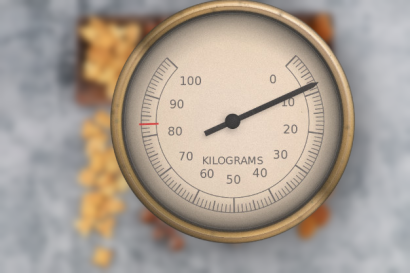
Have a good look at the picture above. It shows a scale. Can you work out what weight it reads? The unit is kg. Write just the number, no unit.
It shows 8
